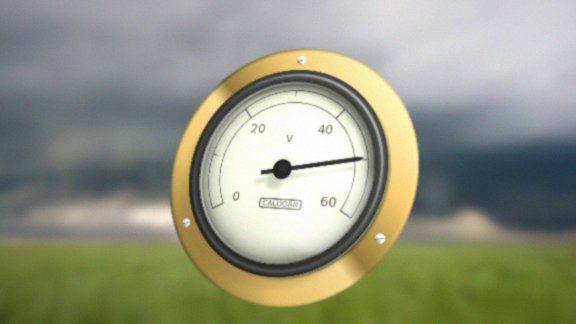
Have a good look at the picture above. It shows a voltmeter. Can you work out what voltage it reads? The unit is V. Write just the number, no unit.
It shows 50
